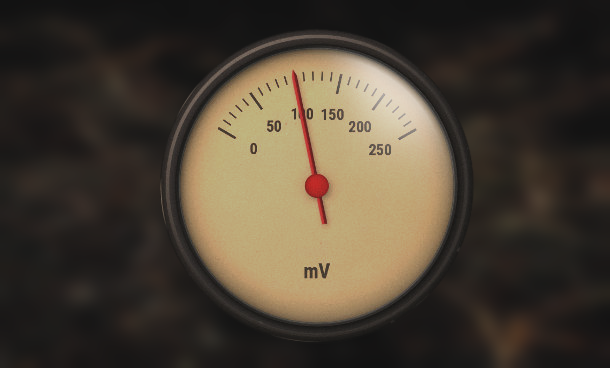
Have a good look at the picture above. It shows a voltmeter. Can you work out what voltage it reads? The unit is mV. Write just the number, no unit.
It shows 100
